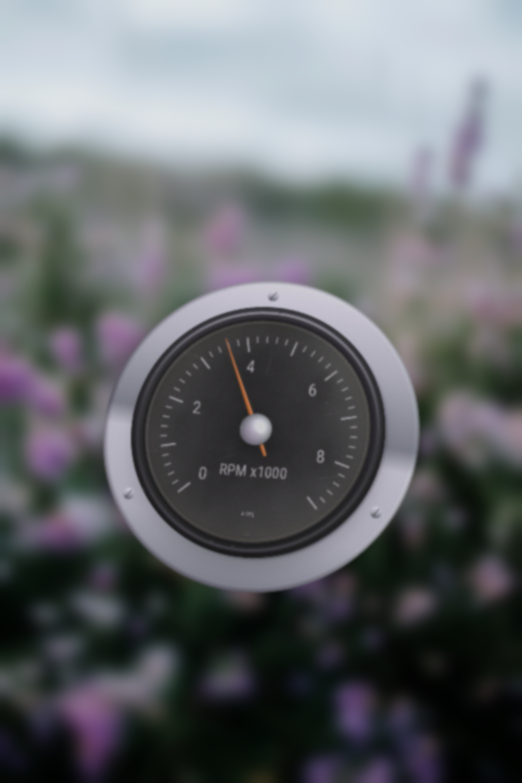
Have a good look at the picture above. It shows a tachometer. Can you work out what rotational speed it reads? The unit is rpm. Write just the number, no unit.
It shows 3600
